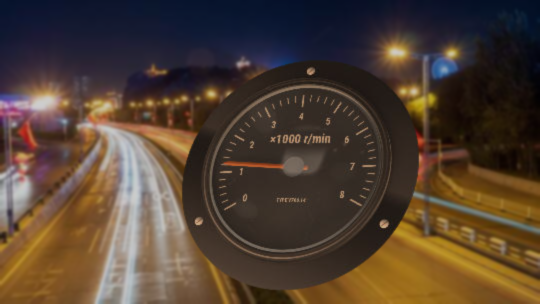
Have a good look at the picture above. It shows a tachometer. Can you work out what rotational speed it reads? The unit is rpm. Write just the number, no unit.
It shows 1200
